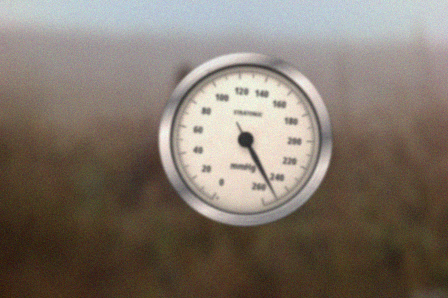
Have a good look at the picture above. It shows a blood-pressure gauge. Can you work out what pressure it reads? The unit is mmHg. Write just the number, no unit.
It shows 250
